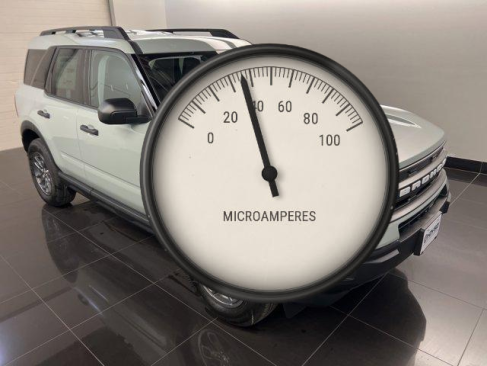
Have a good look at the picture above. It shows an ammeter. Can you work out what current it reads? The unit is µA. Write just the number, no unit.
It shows 36
